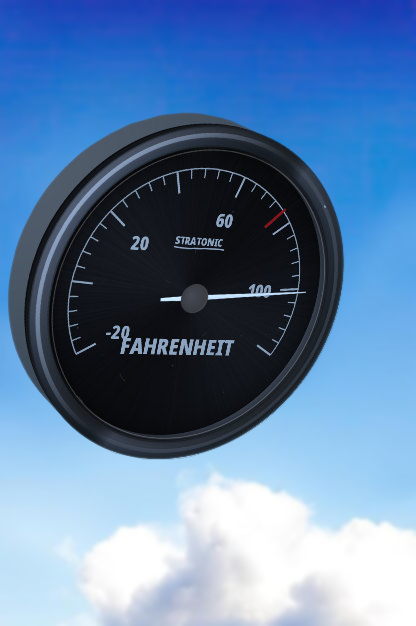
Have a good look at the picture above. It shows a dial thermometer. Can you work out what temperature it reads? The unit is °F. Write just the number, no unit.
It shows 100
